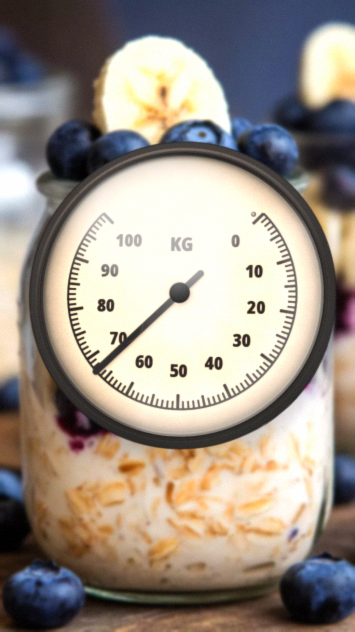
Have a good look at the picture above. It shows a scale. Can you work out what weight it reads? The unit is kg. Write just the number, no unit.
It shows 67
